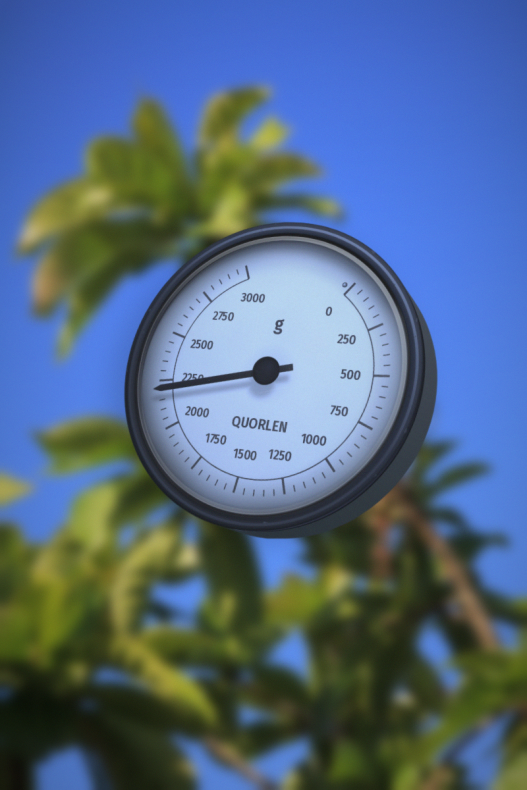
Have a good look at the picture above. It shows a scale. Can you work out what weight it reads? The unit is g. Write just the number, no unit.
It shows 2200
